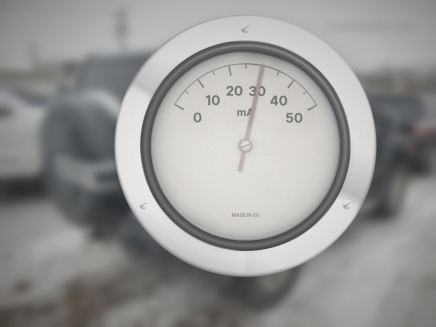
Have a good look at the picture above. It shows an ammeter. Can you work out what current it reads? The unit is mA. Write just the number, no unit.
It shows 30
